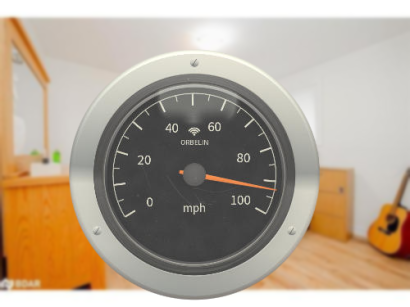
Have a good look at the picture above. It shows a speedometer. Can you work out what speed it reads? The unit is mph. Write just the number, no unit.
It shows 92.5
